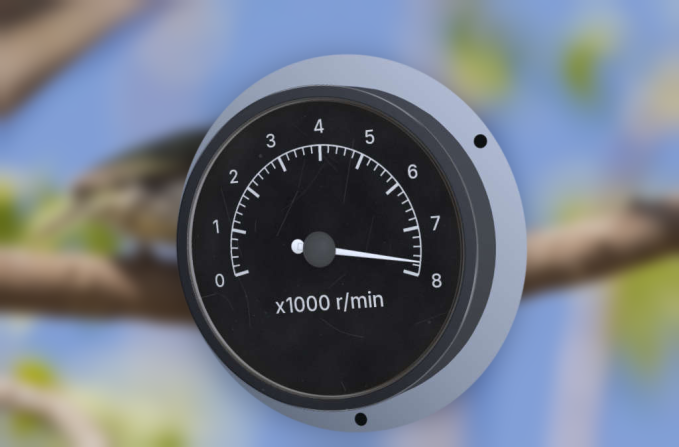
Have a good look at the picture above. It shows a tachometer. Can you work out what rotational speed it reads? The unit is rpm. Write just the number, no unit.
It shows 7700
